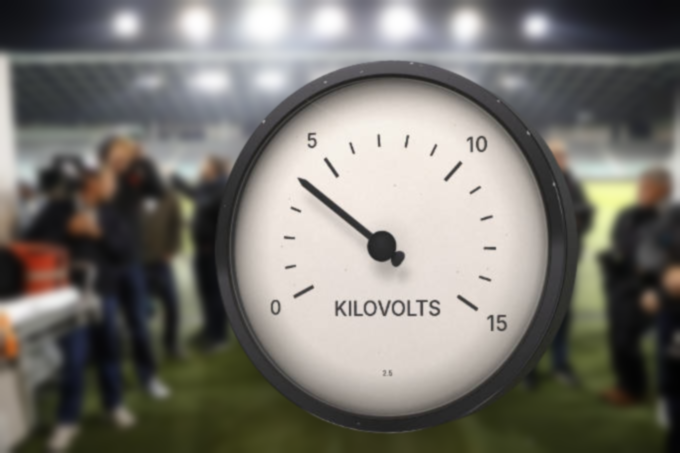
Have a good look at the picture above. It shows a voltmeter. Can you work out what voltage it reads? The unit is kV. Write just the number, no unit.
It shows 4
